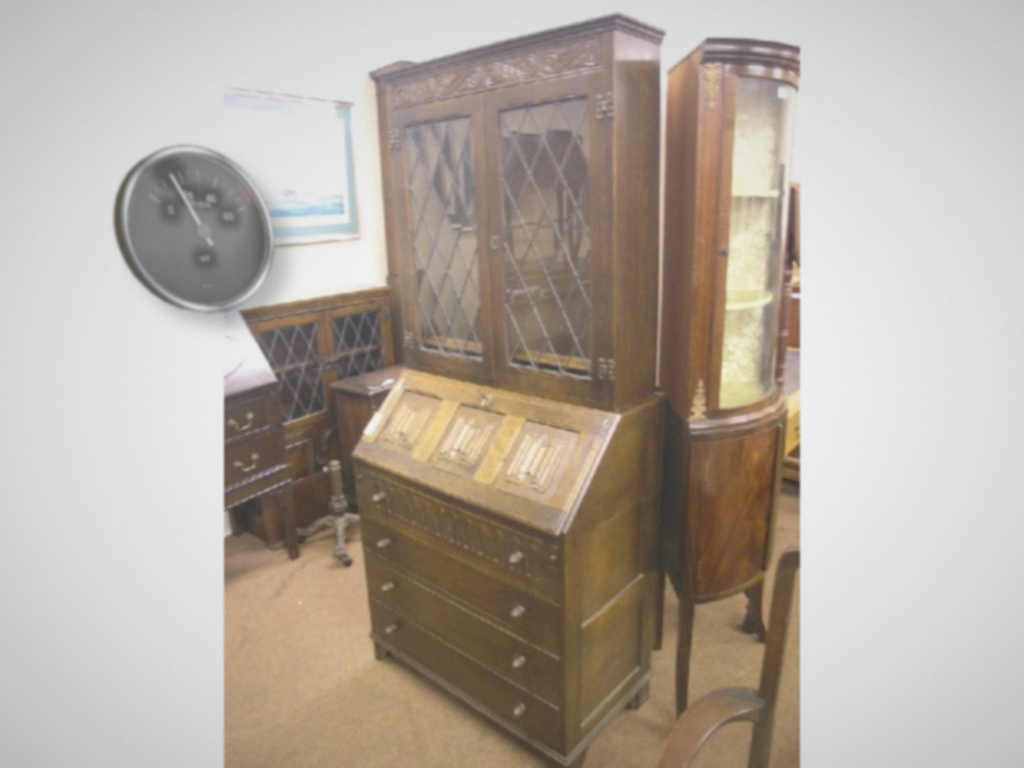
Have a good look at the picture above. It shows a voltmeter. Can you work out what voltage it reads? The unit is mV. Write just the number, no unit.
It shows 15
